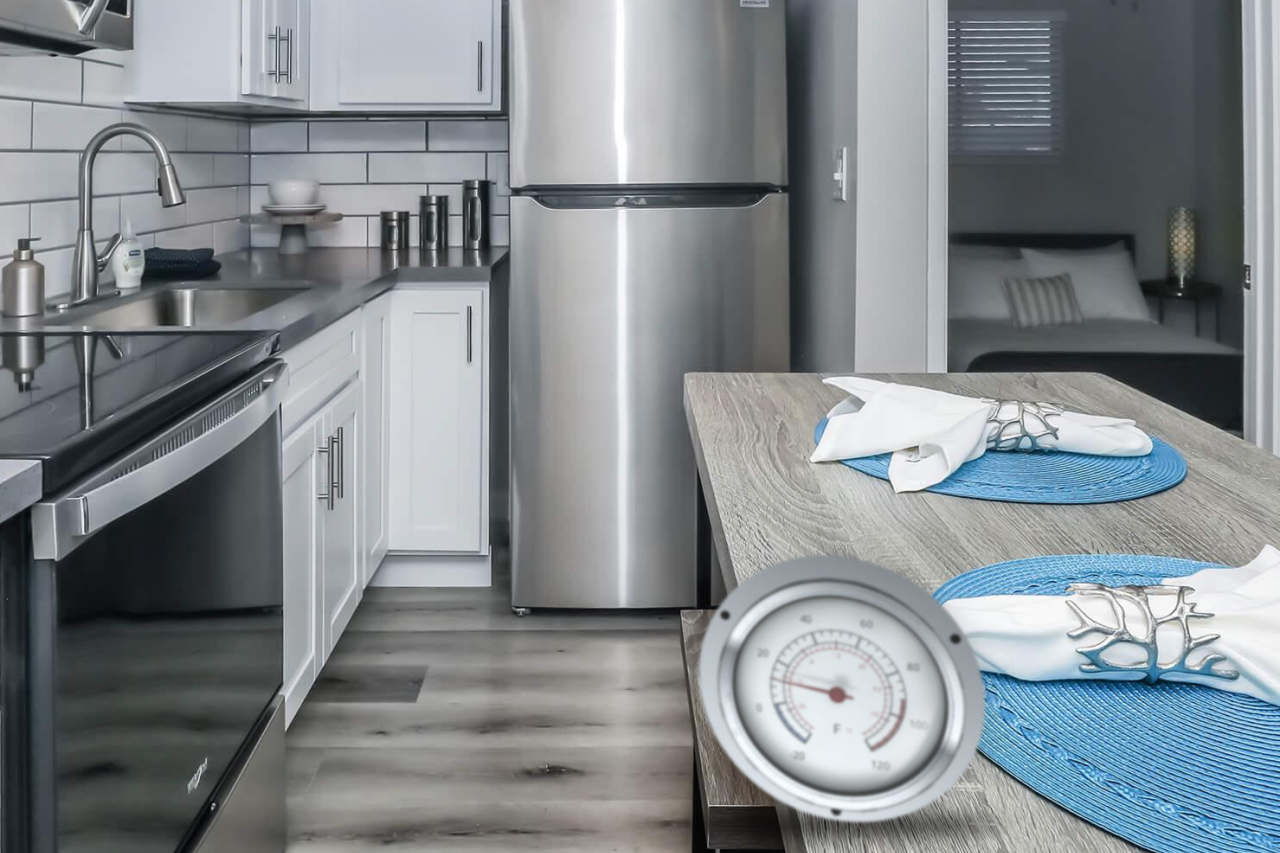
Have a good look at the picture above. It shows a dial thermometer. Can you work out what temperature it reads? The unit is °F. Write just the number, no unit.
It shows 12
